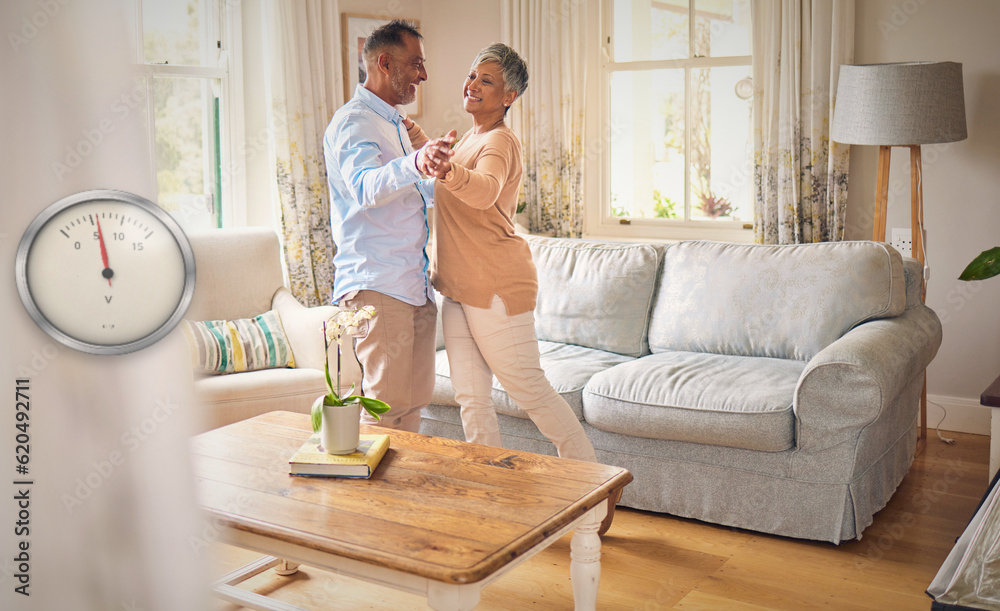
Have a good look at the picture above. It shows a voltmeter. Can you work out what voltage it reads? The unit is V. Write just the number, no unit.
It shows 6
